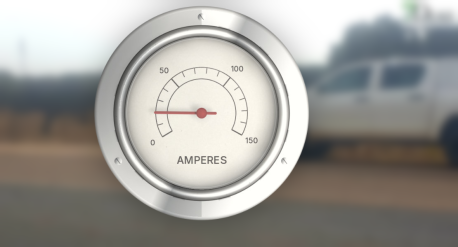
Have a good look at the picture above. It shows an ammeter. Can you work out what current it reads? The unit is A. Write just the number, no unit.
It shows 20
